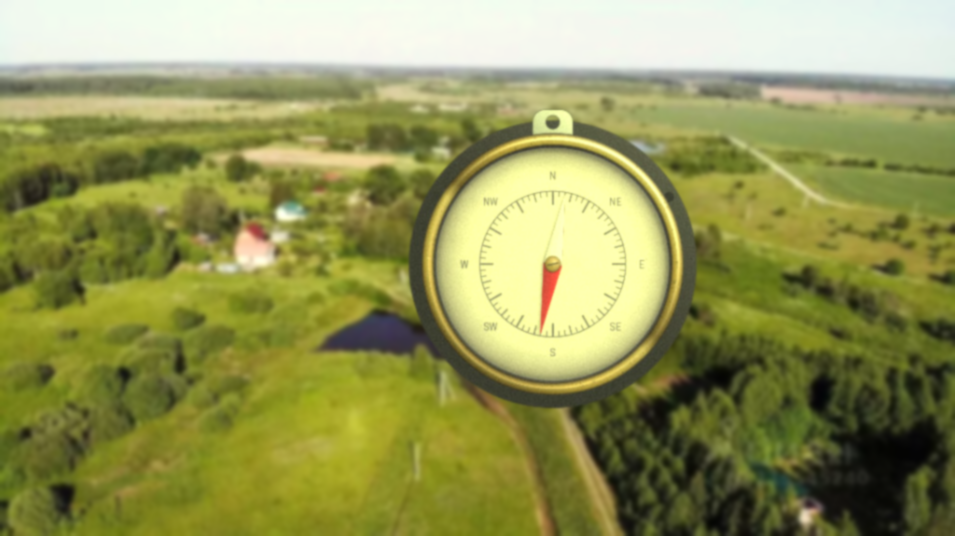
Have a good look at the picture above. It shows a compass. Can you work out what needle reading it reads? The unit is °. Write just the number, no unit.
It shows 190
